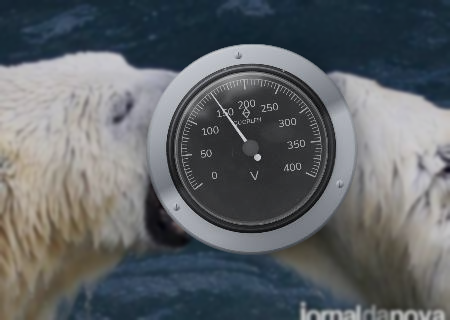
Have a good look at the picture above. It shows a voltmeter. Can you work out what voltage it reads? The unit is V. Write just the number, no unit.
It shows 150
